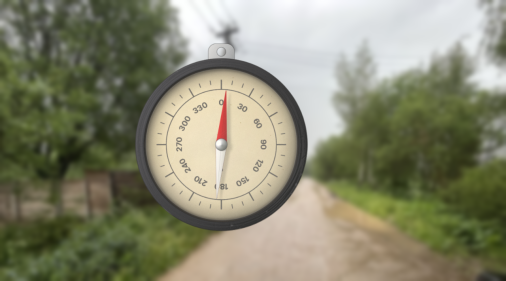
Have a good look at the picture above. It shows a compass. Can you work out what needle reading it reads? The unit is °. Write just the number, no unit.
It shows 5
